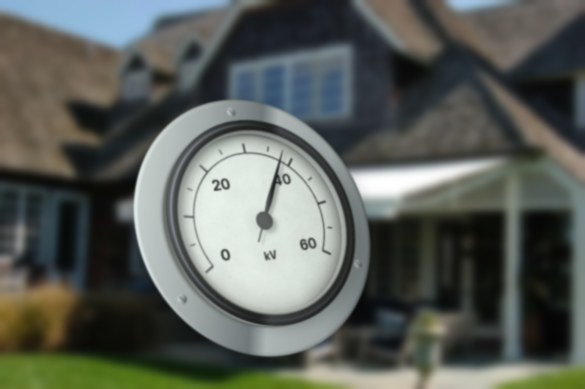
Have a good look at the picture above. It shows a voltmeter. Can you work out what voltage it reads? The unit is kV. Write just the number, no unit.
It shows 37.5
